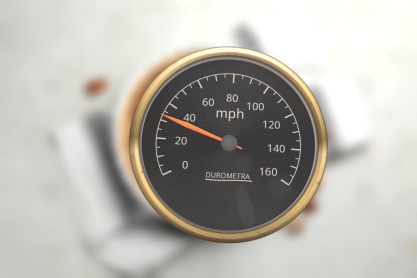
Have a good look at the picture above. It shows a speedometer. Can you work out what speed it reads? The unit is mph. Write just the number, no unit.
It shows 32.5
